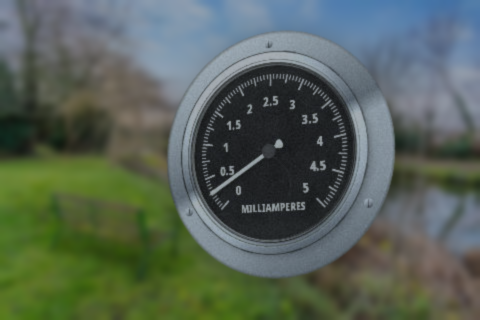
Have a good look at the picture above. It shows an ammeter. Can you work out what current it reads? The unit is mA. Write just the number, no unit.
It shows 0.25
